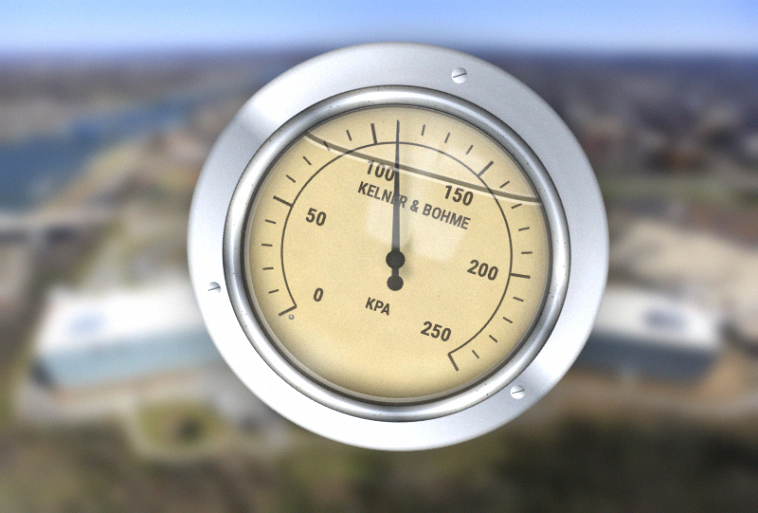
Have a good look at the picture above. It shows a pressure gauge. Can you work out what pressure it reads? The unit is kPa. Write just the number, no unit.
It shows 110
